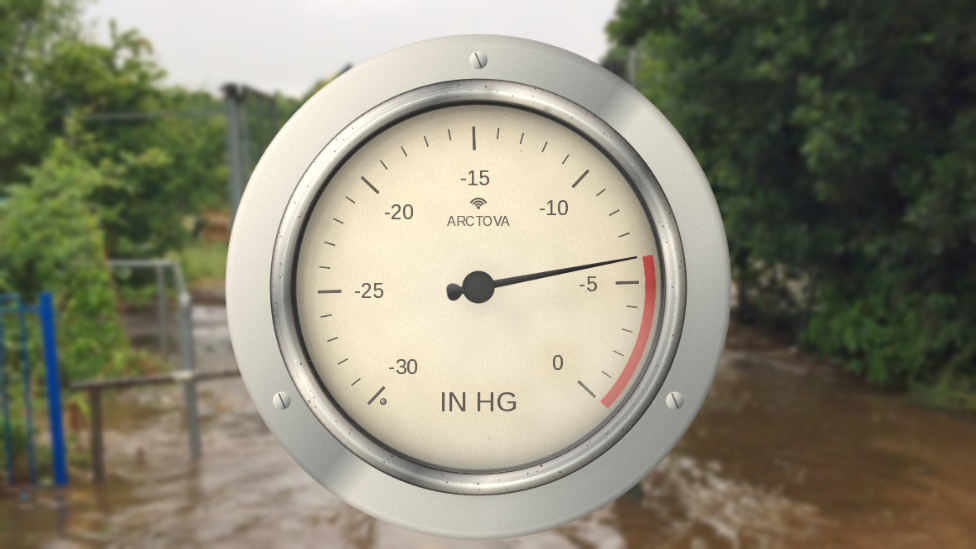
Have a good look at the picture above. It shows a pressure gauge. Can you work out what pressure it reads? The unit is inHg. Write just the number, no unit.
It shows -6
